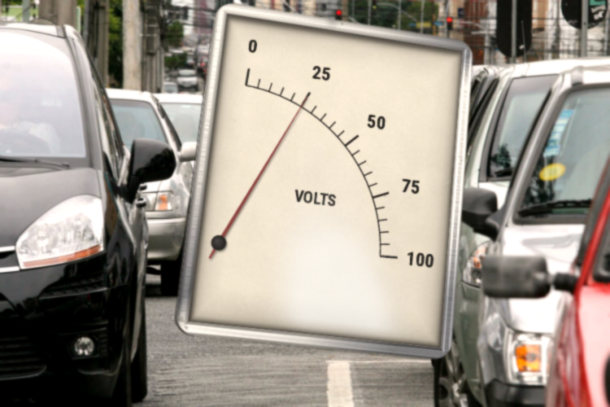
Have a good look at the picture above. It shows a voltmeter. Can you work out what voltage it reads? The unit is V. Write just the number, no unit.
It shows 25
